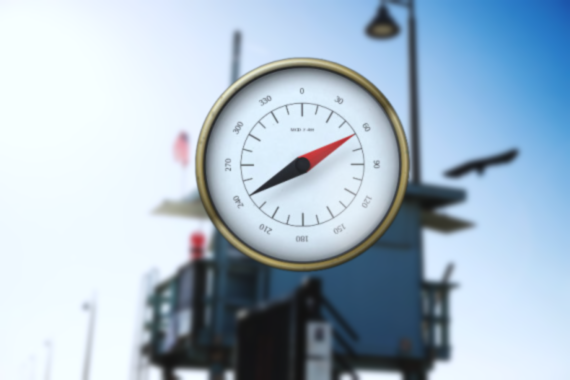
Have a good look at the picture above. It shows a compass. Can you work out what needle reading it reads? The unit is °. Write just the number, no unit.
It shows 60
